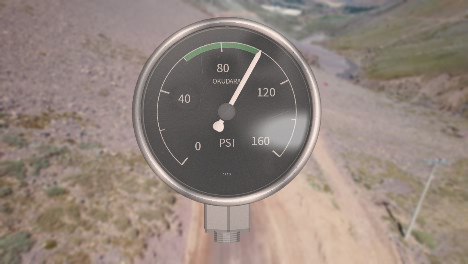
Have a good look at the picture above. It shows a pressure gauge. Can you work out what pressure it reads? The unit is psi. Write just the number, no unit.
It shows 100
